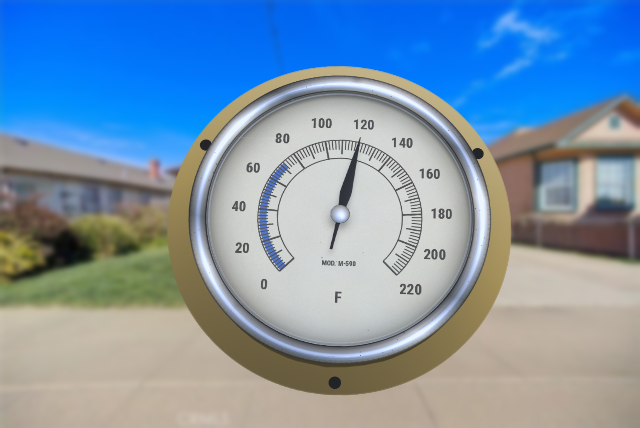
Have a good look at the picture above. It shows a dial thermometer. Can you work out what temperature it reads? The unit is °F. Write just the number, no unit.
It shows 120
